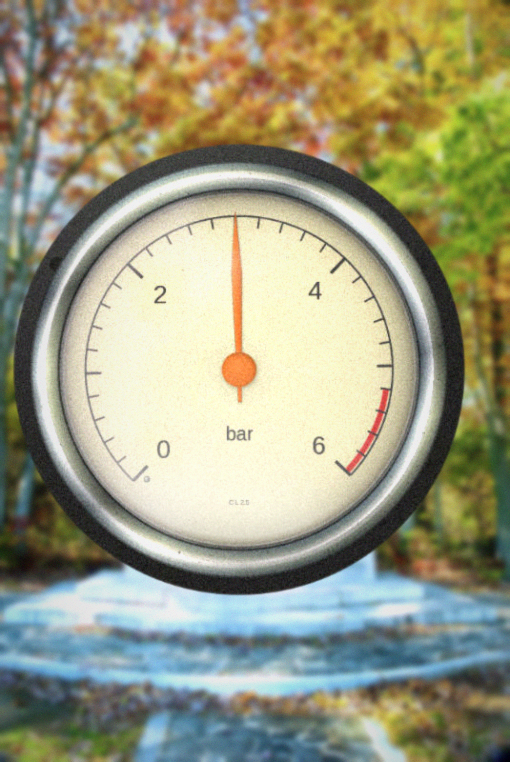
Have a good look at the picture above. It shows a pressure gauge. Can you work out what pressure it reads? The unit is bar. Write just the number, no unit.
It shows 3
